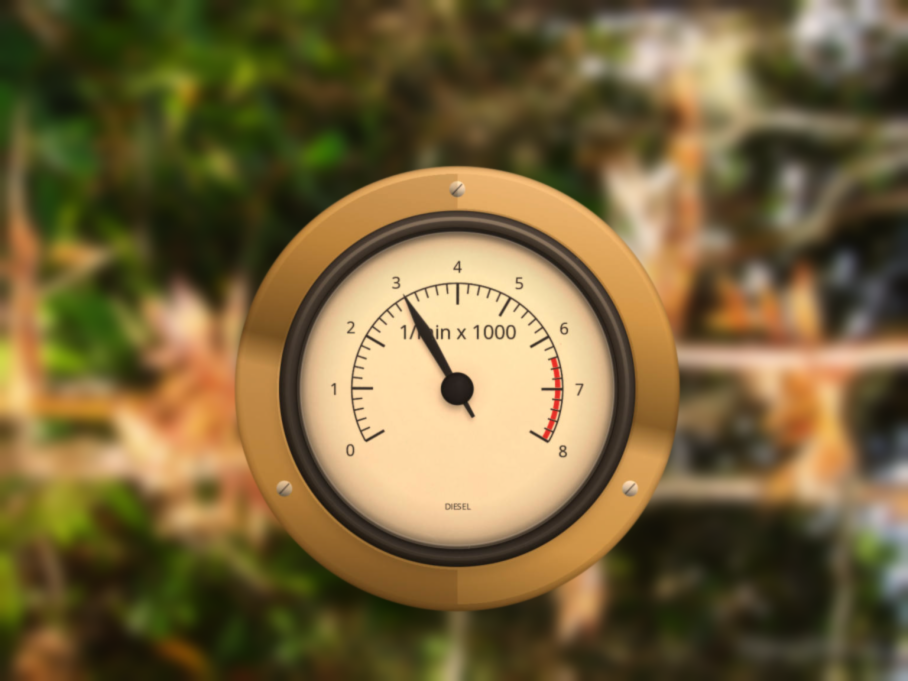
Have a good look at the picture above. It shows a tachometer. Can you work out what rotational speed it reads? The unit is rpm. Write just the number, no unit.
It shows 3000
